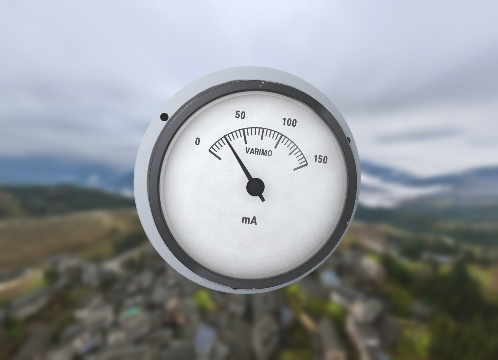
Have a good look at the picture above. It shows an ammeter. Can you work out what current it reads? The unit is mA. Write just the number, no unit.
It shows 25
